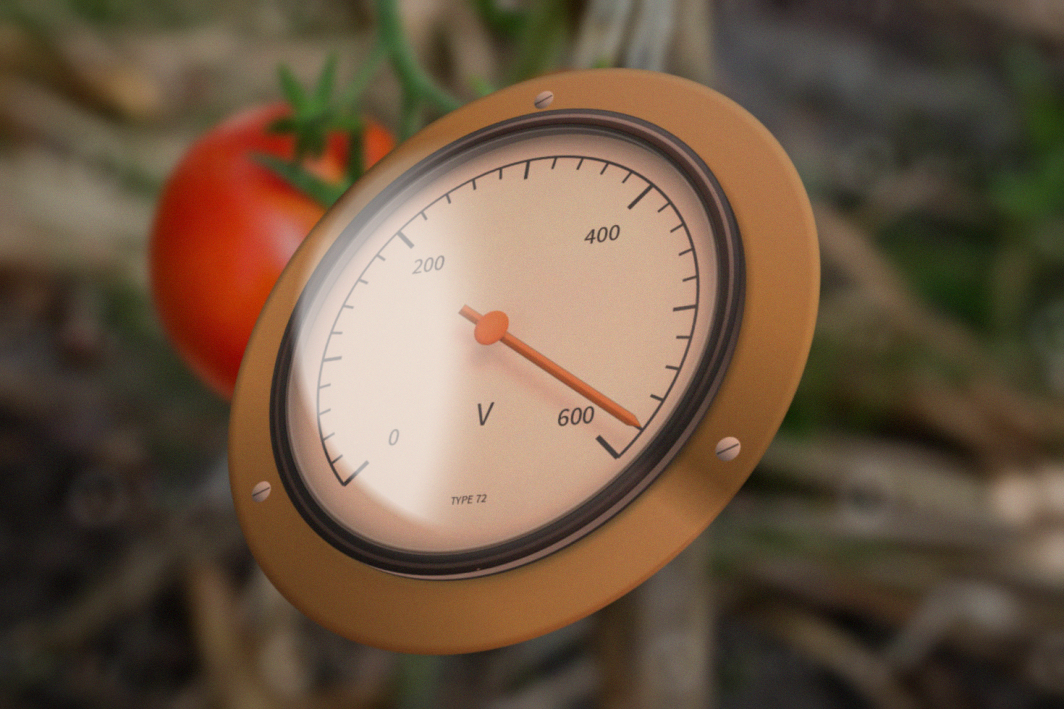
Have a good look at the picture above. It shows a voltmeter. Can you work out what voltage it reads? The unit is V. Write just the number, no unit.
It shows 580
